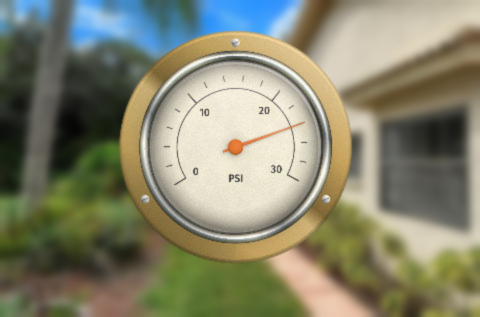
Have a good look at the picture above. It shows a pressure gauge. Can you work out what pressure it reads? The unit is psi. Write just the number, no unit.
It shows 24
